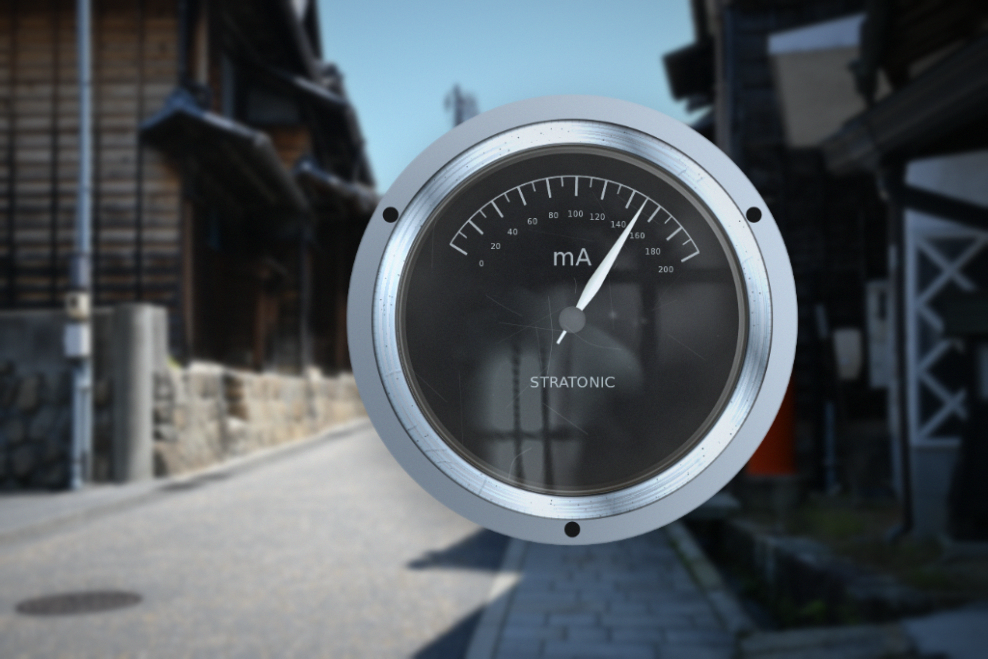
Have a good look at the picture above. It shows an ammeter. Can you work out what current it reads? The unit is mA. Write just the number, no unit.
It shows 150
